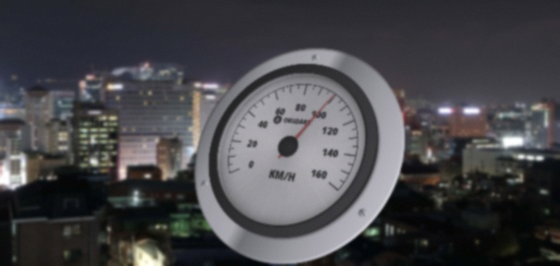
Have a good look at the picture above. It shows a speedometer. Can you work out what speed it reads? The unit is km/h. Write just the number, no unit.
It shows 100
